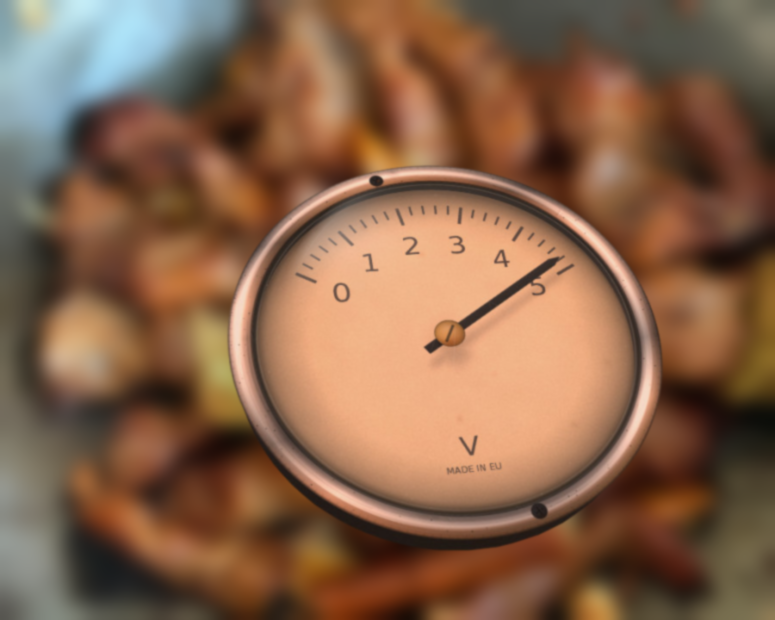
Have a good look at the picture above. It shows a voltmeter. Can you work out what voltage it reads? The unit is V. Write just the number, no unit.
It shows 4.8
